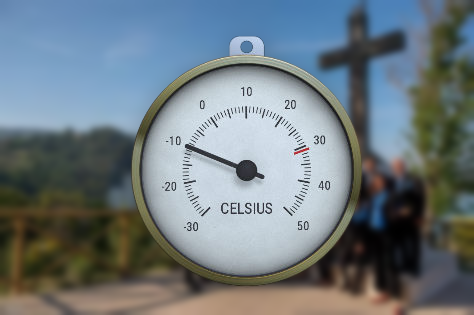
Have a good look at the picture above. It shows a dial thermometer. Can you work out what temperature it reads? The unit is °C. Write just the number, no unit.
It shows -10
